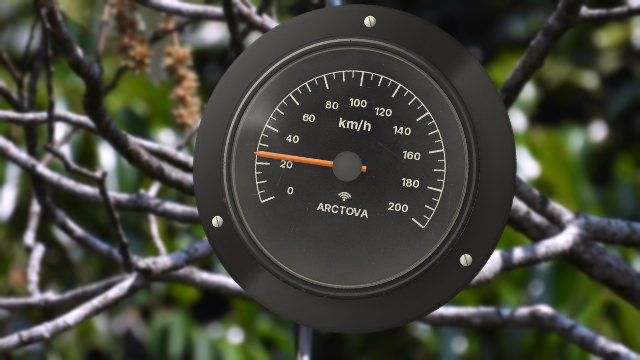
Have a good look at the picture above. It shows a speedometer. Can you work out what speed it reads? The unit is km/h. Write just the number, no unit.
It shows 25
